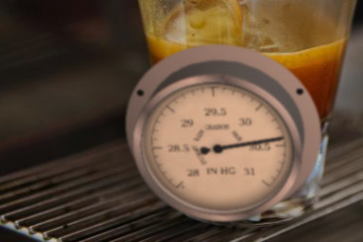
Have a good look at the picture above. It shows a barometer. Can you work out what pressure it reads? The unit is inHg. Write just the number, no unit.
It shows 30.4
